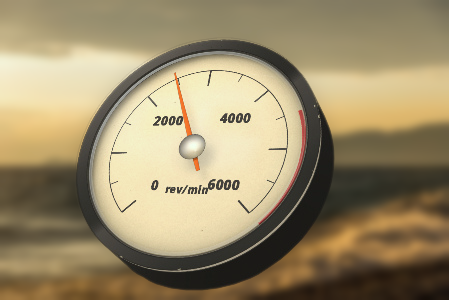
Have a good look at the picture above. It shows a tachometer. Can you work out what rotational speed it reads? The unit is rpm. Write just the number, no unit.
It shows 2500
